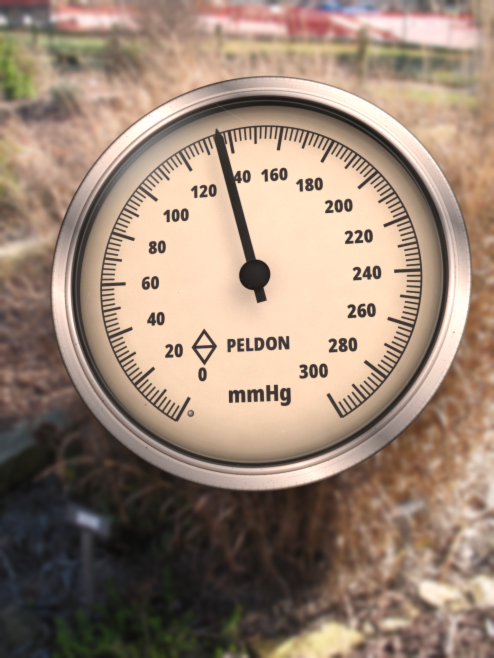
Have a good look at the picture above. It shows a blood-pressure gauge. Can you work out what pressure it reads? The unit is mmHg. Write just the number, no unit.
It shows 136
